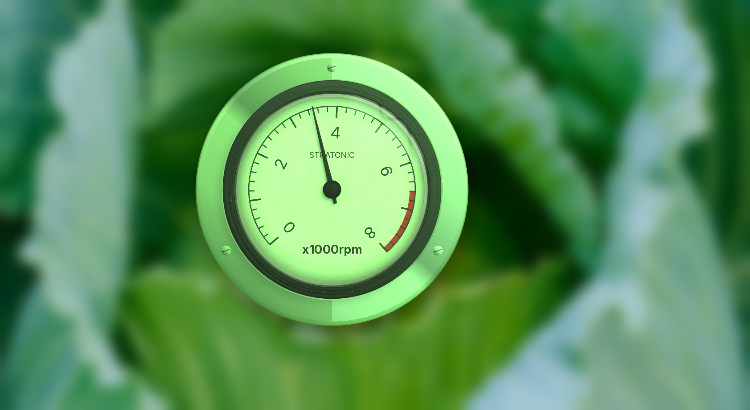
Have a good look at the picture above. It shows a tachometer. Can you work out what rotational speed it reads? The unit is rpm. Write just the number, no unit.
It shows 3500
